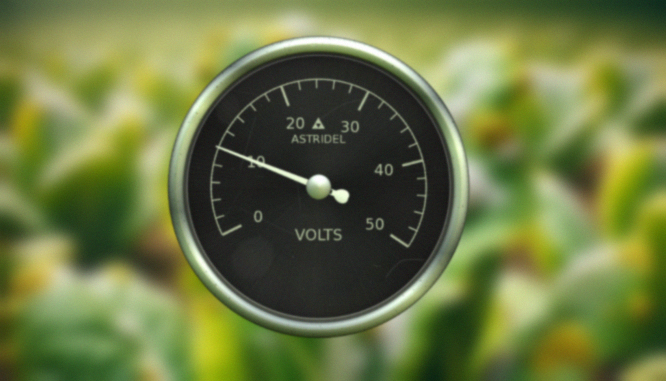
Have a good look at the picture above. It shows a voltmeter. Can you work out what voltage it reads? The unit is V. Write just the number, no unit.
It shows 10
